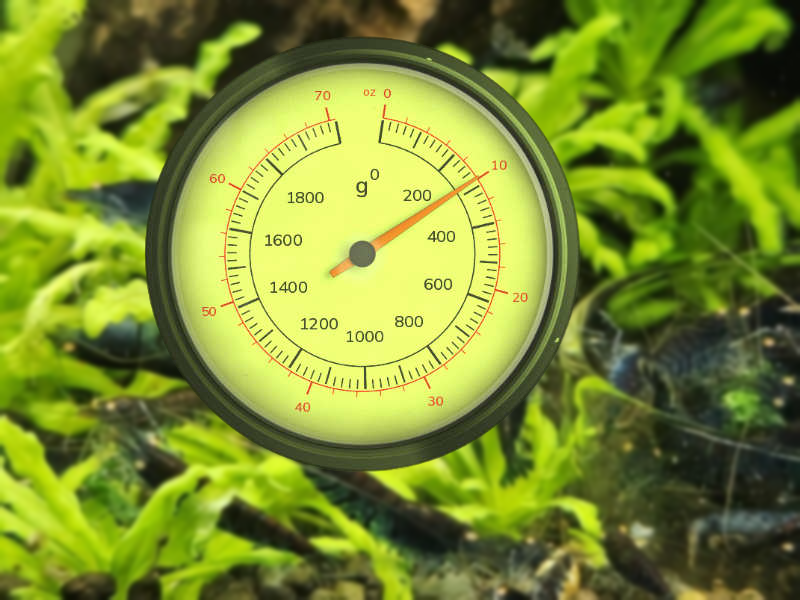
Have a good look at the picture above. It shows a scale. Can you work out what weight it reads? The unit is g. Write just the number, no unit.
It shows 280
